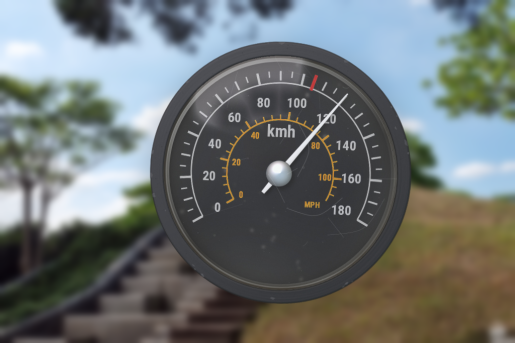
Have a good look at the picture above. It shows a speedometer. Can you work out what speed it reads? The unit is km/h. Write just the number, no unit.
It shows 120
